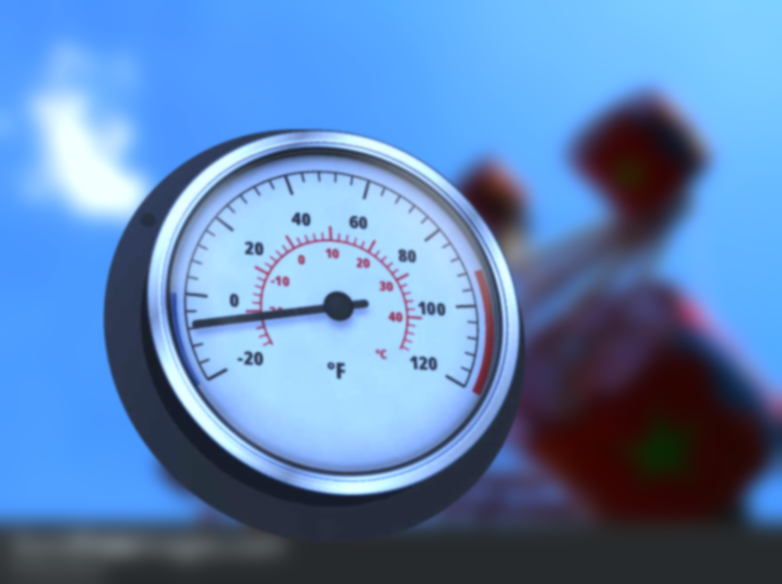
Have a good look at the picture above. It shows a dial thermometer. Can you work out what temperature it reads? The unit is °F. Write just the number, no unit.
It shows -8
